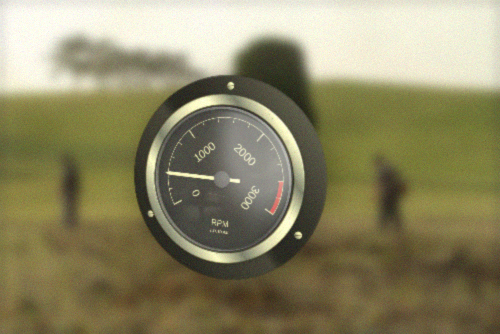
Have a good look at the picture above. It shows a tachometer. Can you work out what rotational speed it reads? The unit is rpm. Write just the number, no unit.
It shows 400
